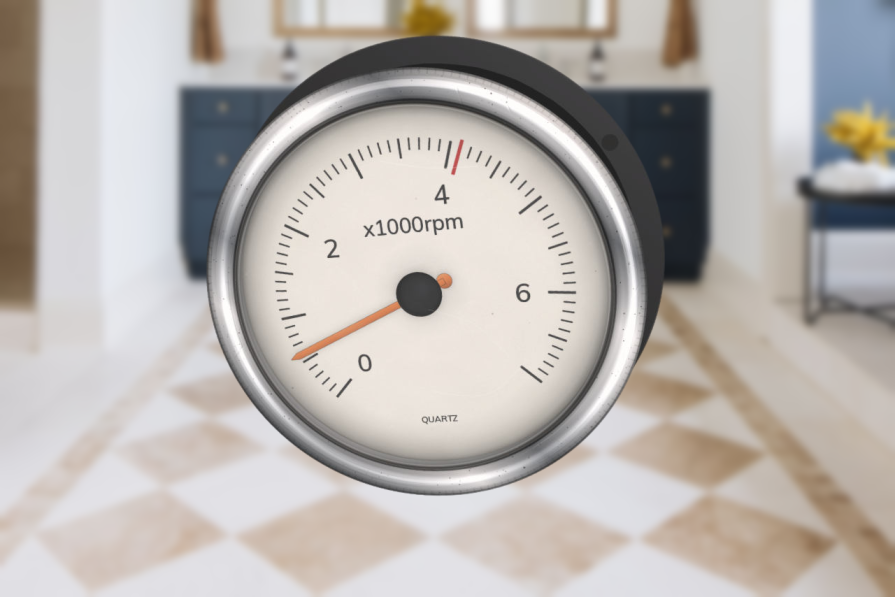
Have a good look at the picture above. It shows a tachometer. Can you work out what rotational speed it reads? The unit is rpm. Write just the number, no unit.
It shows 600
